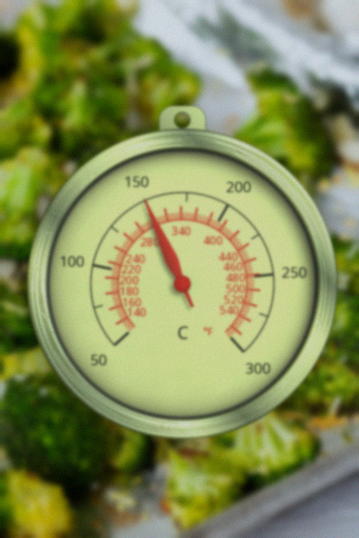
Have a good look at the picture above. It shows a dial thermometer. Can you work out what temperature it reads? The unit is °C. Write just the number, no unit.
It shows 150
